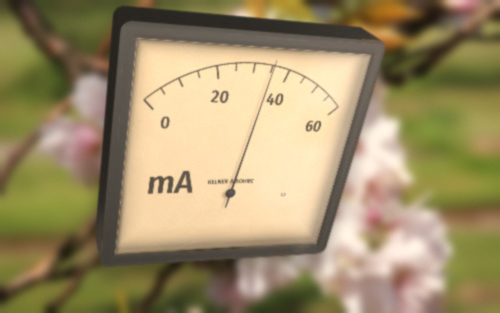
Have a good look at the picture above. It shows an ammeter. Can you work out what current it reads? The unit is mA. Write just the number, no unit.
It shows 35
